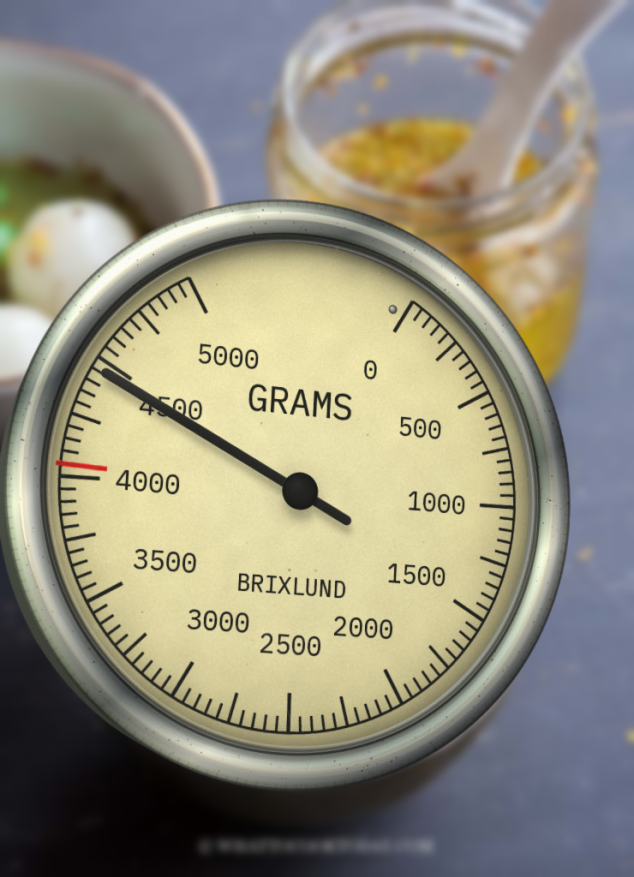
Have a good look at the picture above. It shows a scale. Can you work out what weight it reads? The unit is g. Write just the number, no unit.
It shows 4450
